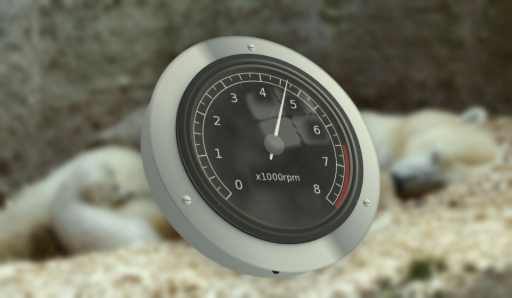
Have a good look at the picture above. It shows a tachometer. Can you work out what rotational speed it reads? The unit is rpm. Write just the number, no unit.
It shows 4625
